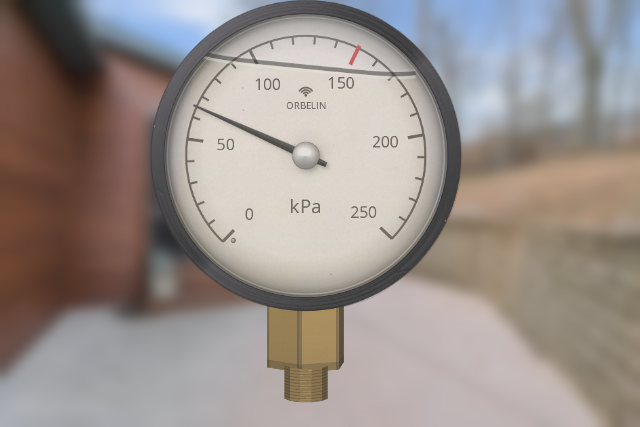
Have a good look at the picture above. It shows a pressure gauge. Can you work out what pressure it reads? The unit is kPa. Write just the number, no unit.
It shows 65
